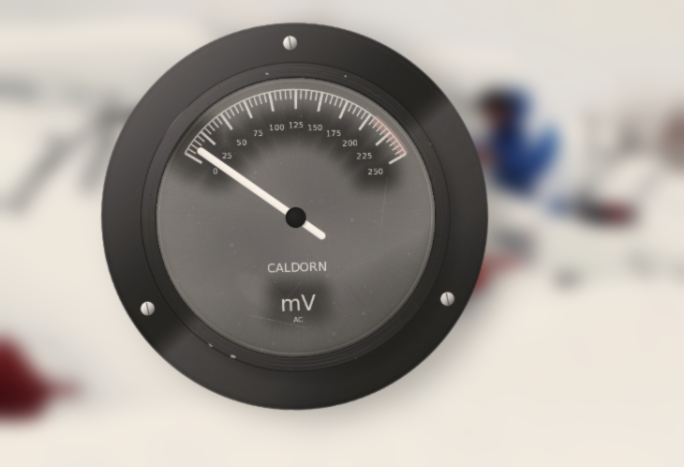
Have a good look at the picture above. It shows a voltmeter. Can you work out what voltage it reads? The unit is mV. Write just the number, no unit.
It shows 10
